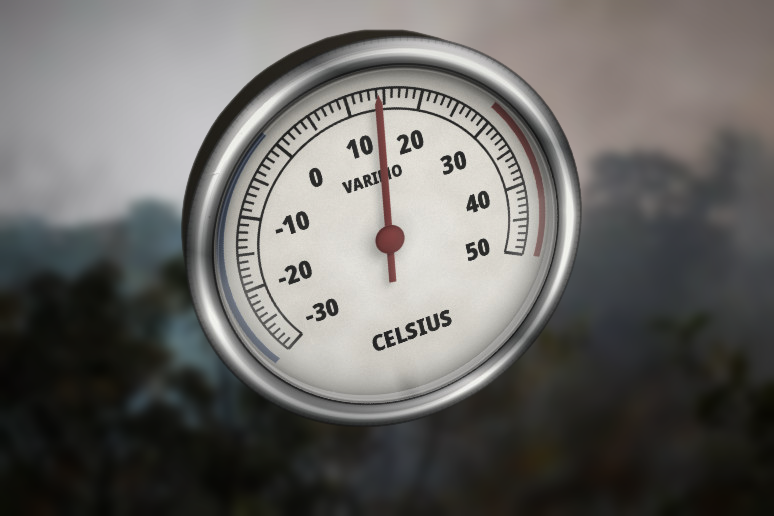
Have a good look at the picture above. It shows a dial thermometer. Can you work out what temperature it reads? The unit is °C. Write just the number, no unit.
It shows 14
